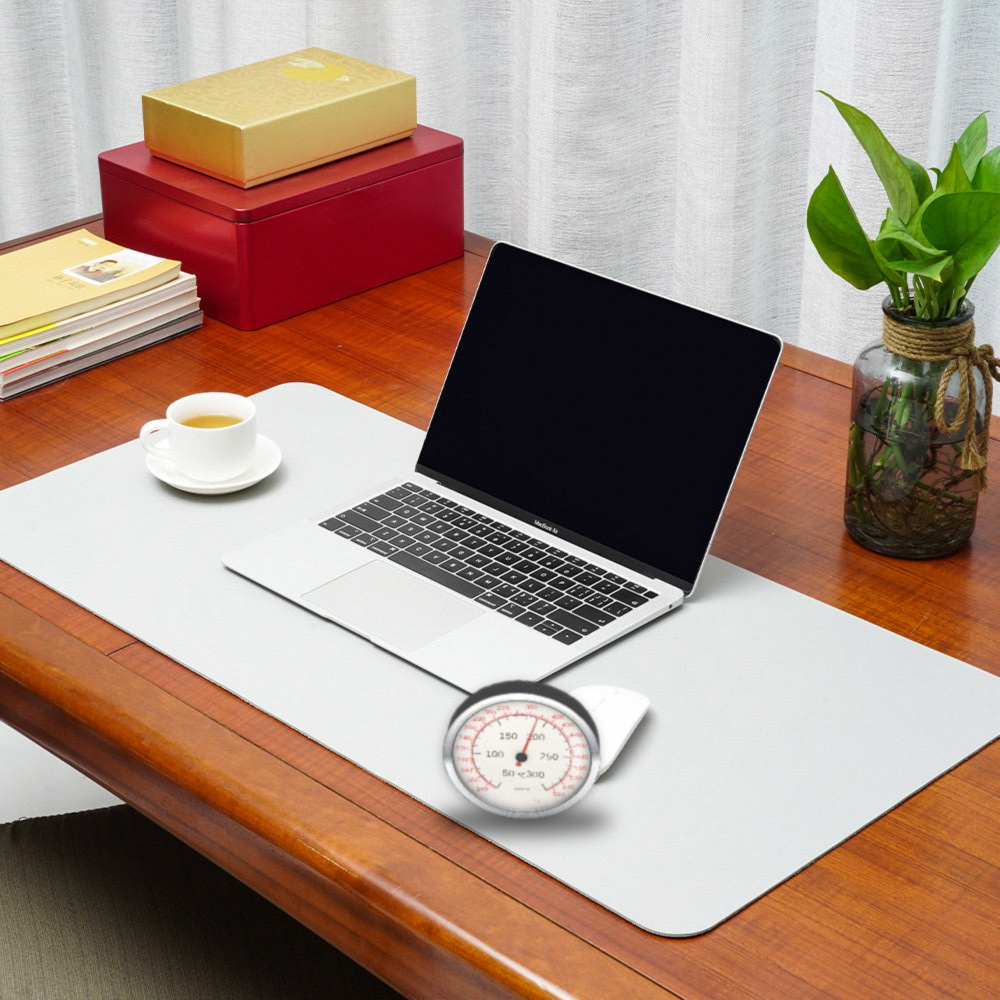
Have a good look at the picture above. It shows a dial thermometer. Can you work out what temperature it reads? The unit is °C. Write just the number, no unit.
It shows 190
